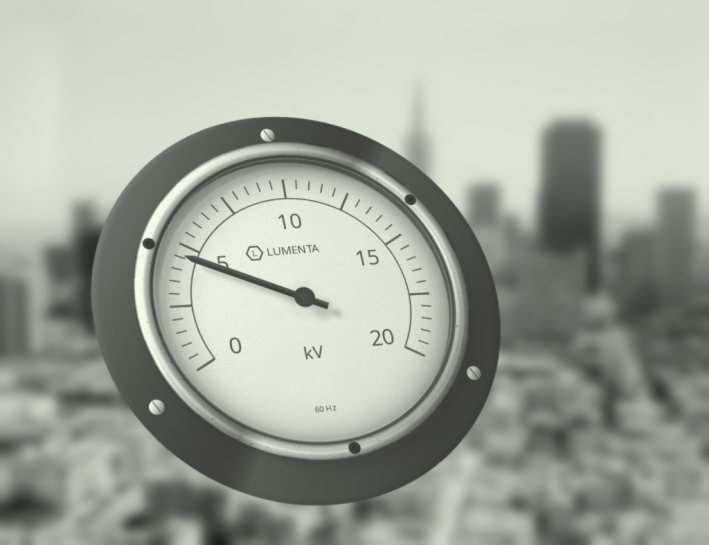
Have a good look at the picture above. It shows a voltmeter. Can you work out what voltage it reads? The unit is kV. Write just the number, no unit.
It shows 4.5
